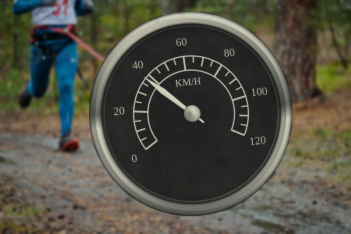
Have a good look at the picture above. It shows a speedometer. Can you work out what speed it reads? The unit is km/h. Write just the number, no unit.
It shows 37.5
